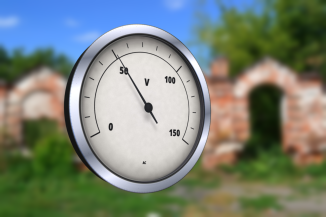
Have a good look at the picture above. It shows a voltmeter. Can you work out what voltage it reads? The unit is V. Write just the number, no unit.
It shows 50
